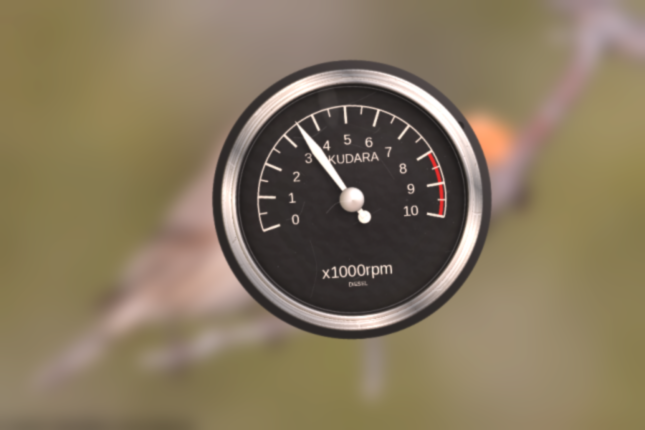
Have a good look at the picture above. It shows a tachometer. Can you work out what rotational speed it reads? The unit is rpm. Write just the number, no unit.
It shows 3500
